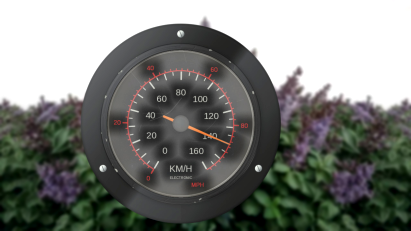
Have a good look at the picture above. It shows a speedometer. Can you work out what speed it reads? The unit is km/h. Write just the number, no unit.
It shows 140
